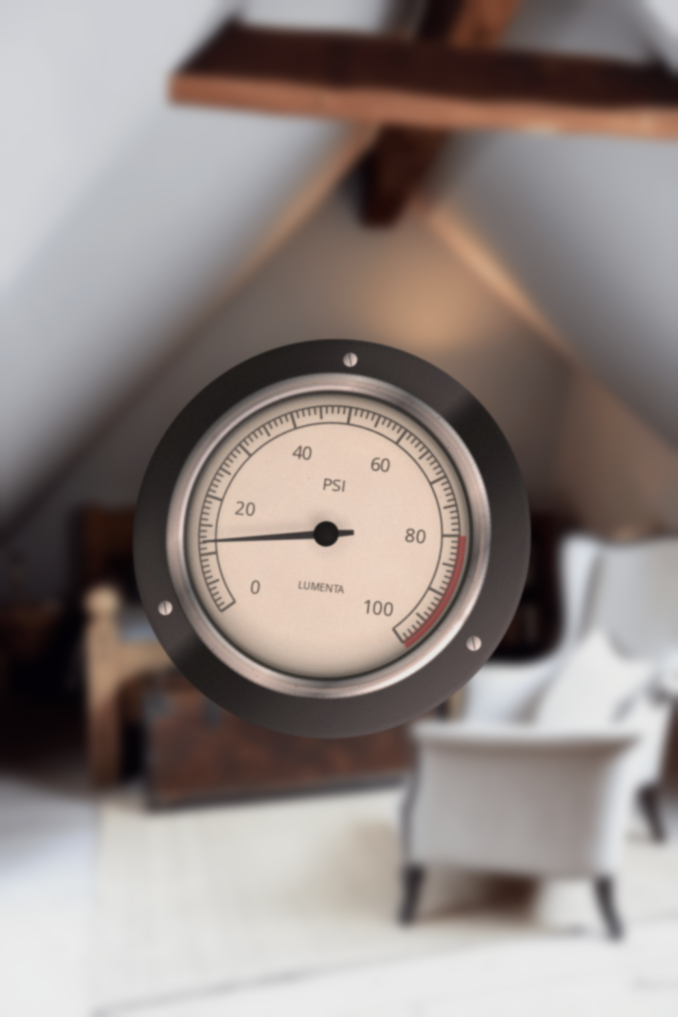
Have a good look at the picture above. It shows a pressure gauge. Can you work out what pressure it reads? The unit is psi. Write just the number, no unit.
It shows 12
